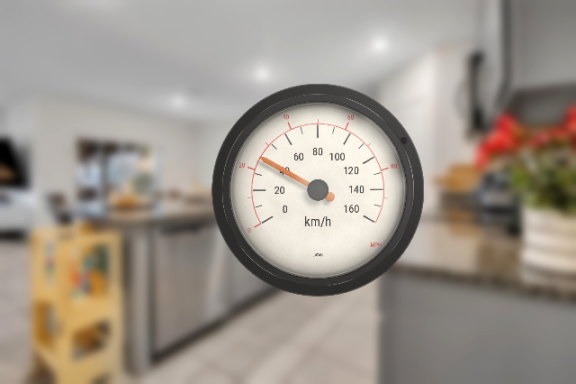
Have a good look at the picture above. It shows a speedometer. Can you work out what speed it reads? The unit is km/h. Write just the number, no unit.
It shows 40
